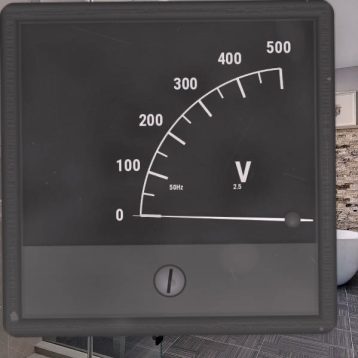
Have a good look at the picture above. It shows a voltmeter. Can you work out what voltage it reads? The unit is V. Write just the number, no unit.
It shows 0
